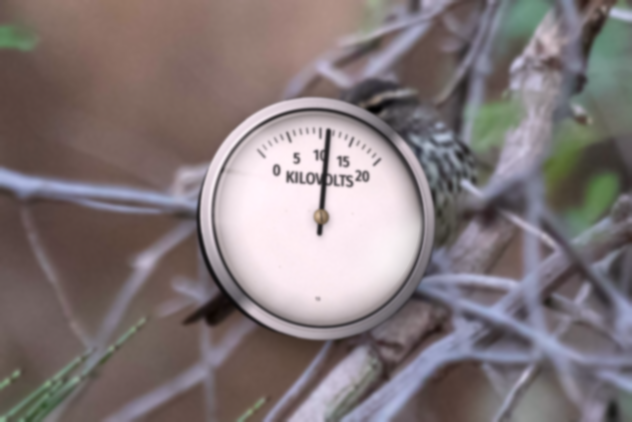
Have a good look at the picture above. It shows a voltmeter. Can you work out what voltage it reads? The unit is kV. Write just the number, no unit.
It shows 11
